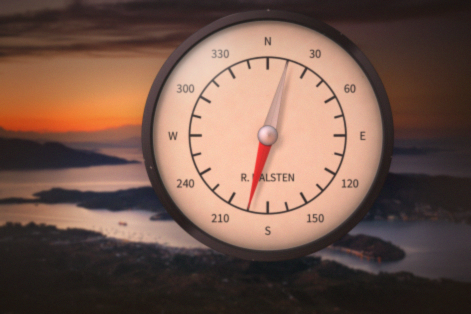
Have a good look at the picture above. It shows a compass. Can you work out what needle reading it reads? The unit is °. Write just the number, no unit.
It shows 195
